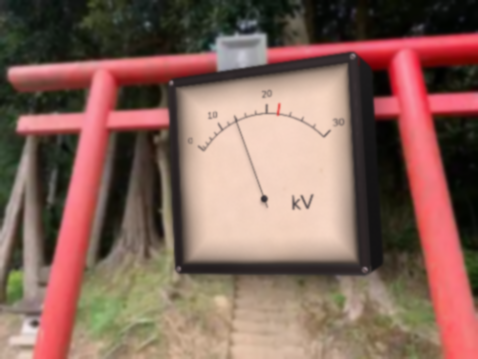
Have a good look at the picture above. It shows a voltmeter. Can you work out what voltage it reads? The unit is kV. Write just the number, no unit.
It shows 14
